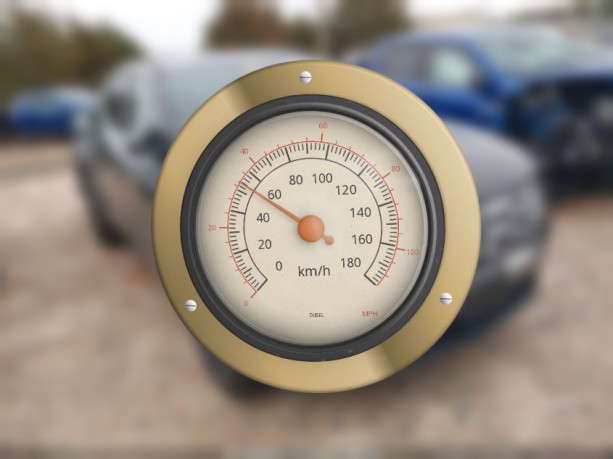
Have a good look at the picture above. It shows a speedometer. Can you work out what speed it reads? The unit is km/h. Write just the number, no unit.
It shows 54
